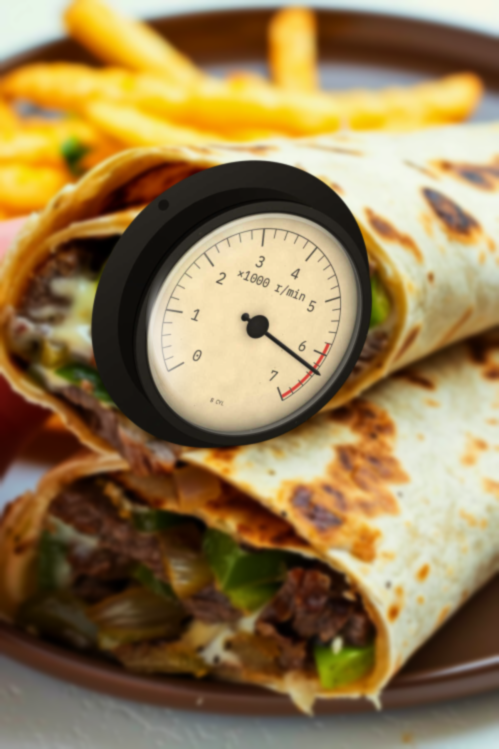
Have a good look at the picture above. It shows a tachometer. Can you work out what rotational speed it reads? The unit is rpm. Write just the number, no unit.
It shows 6300
